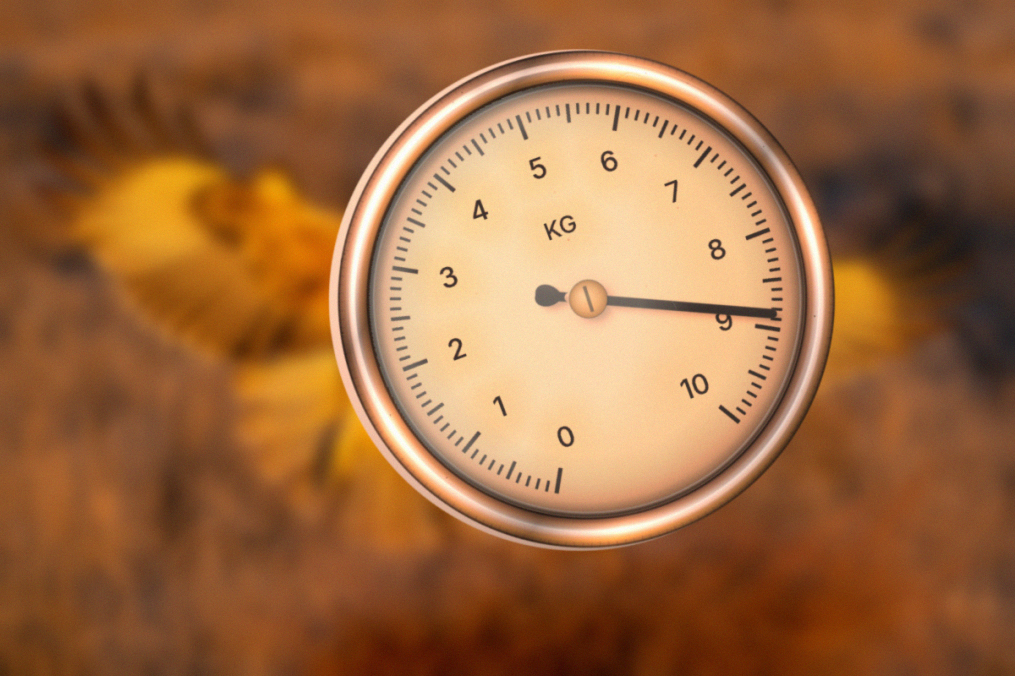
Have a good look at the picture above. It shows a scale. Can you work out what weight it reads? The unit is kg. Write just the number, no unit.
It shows 8.85
